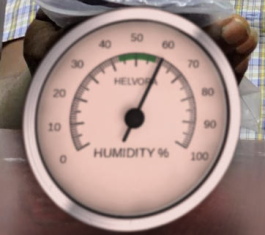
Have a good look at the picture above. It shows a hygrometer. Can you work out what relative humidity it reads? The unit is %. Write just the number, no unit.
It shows 60
